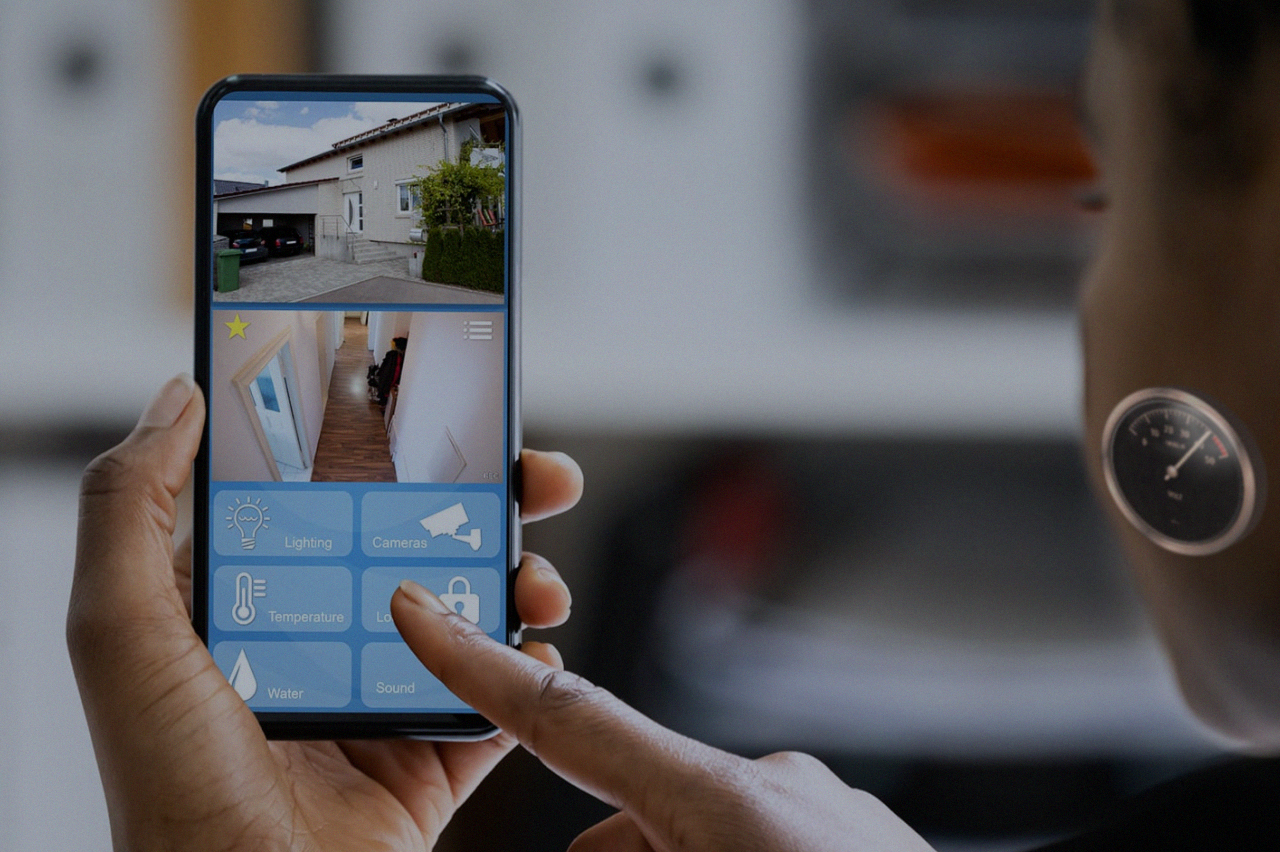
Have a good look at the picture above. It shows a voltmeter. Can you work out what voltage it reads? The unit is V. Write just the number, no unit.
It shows 40
